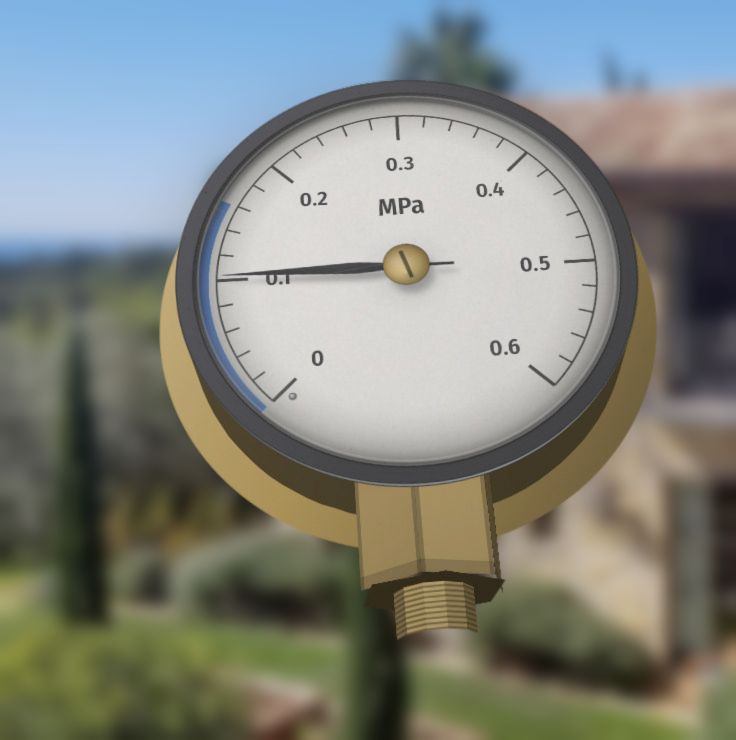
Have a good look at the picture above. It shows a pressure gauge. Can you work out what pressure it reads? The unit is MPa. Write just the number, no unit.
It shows 0.1
